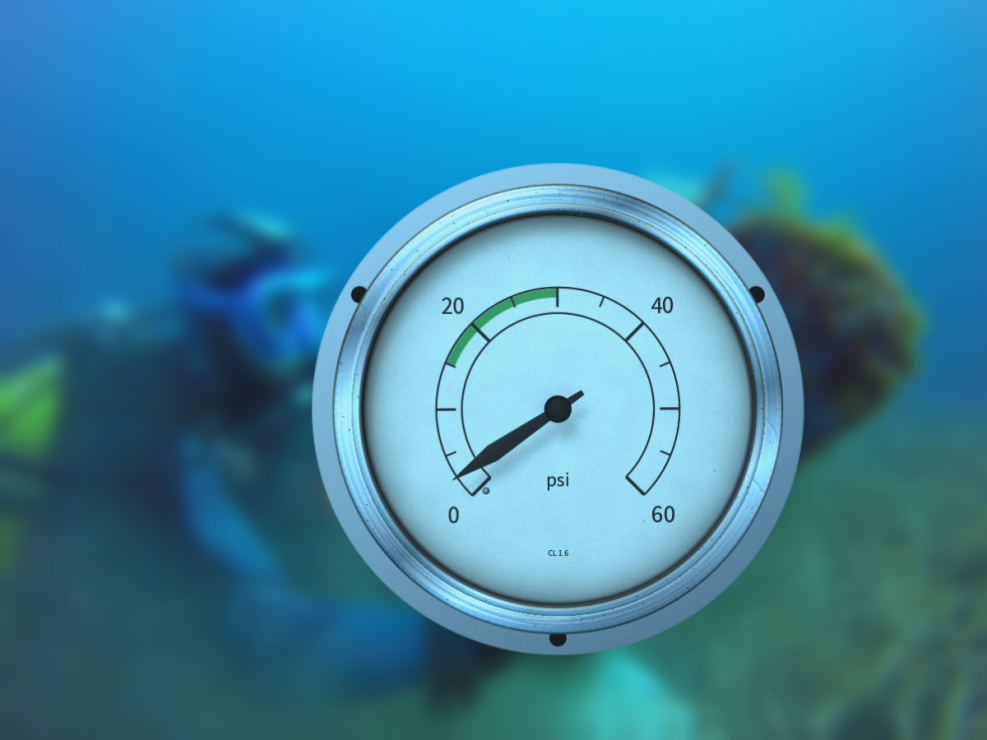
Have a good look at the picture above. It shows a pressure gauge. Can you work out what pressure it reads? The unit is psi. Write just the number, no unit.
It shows 2.5
